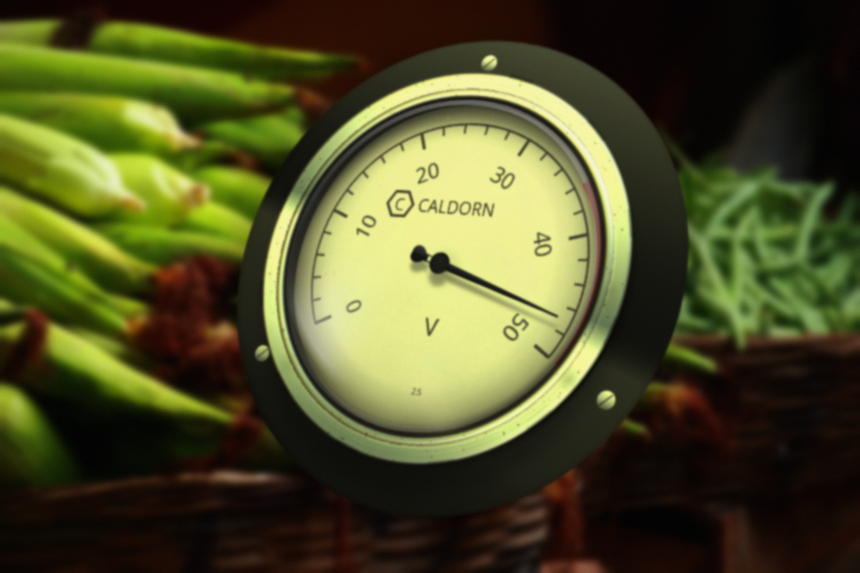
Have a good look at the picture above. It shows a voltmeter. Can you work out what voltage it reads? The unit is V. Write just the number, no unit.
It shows 47
